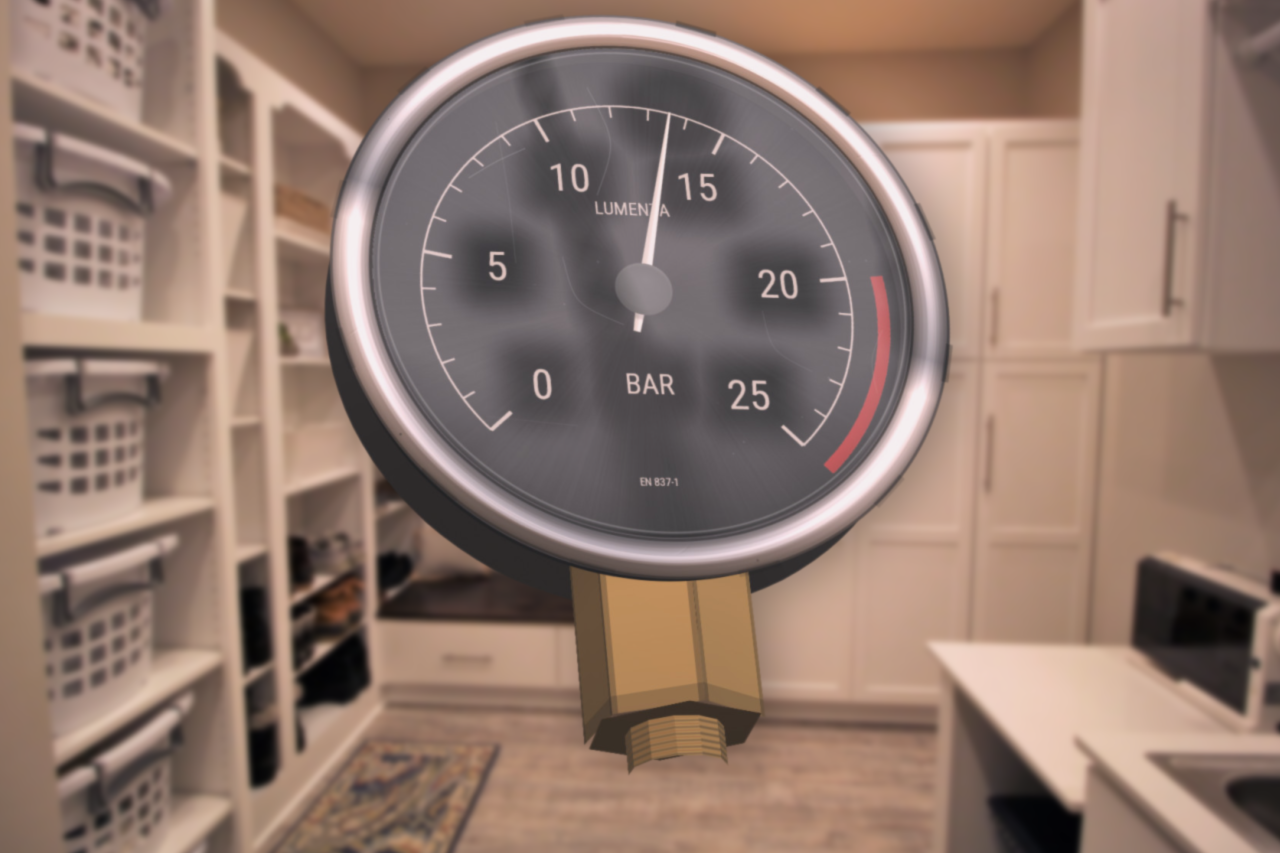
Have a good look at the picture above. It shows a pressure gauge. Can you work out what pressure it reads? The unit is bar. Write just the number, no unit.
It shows 13.5
